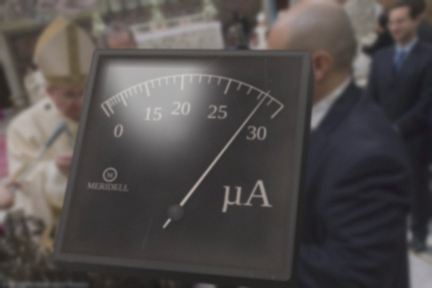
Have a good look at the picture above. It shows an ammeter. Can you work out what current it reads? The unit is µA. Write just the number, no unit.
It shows 28.5
